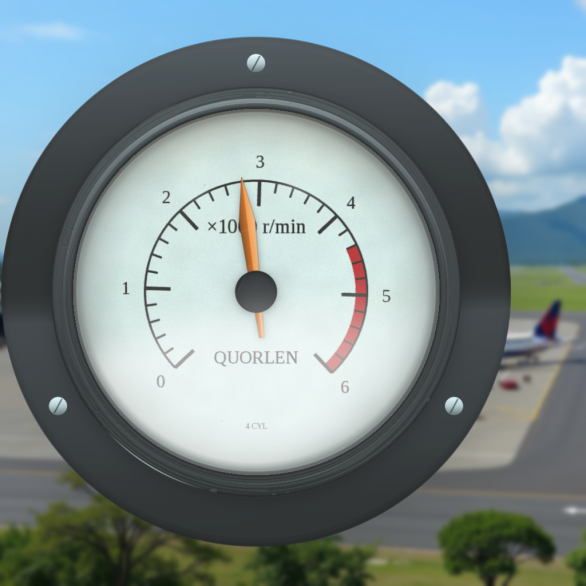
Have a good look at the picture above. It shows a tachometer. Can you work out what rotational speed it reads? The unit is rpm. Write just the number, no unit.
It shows 2800
